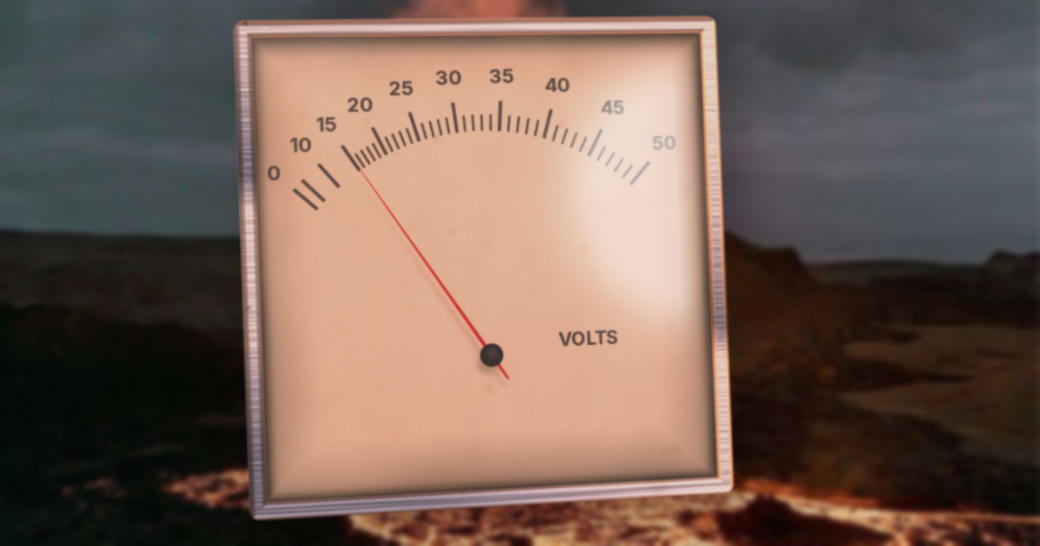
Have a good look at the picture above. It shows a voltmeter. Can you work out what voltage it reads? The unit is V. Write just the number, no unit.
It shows 15
